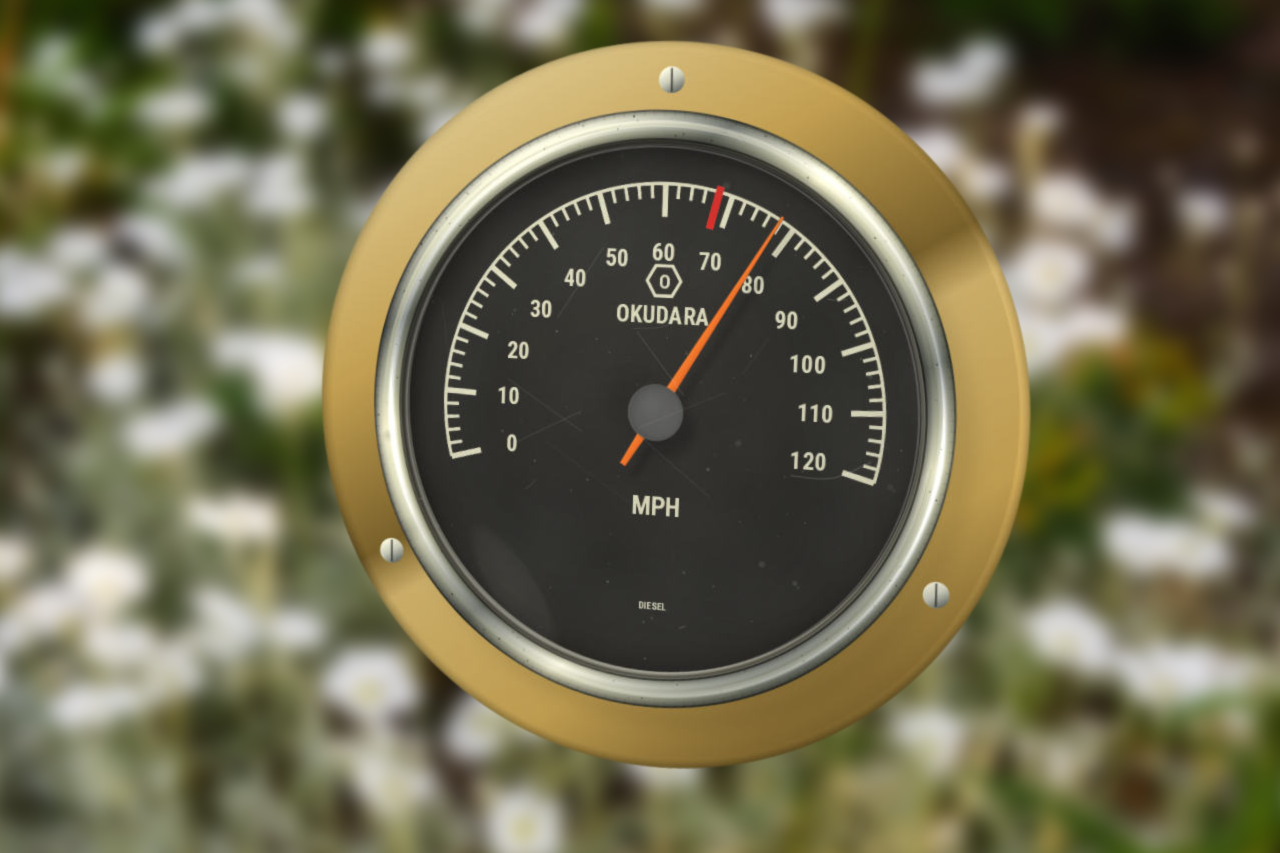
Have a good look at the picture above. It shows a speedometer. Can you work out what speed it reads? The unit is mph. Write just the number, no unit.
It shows 78
